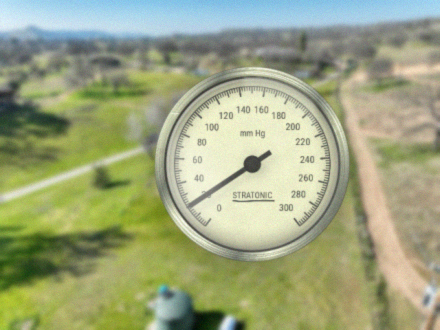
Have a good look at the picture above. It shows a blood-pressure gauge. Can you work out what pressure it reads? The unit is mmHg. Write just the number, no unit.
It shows 20
